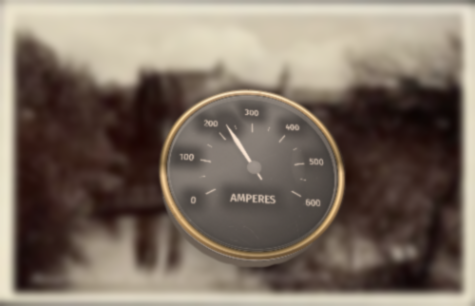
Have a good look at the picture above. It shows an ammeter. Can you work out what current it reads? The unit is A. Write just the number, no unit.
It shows 225
